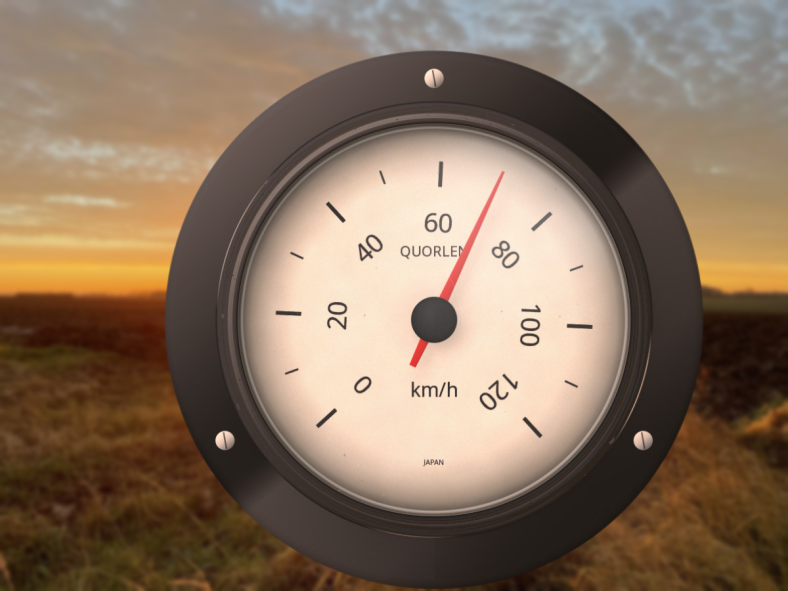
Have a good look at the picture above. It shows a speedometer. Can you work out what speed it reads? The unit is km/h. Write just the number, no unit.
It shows 70
